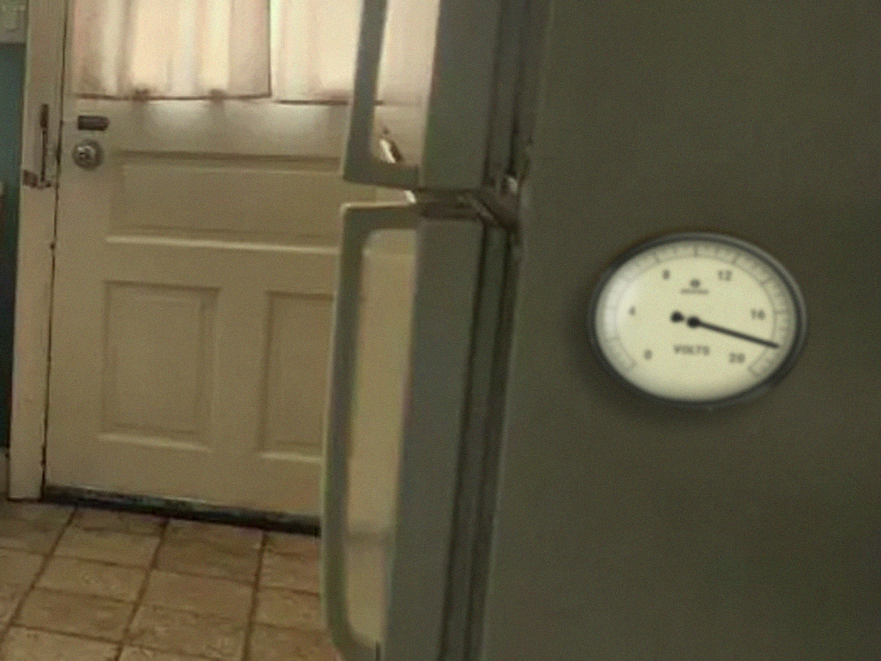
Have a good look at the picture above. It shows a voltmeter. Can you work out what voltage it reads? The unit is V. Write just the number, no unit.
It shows 18
